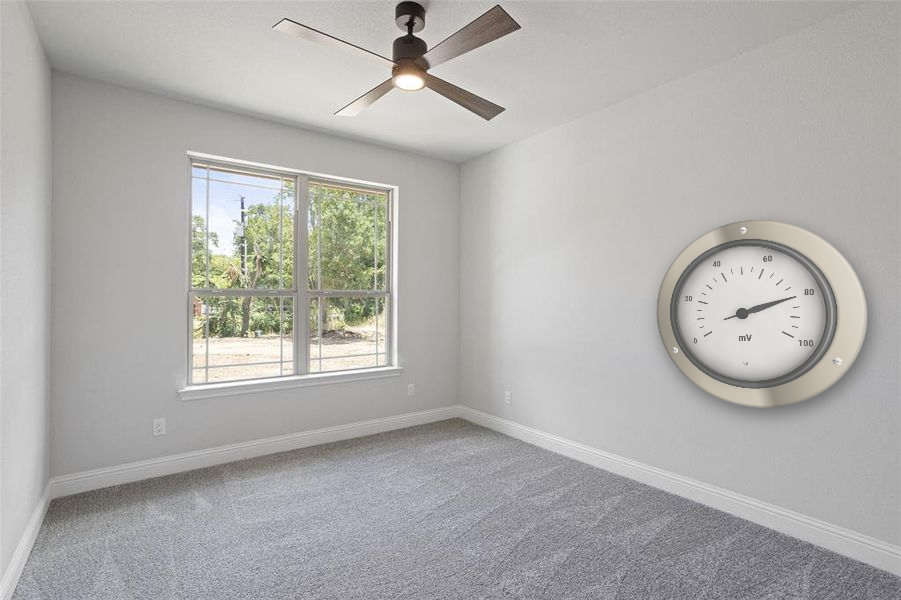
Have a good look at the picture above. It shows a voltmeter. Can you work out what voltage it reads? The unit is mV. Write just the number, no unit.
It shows 80
